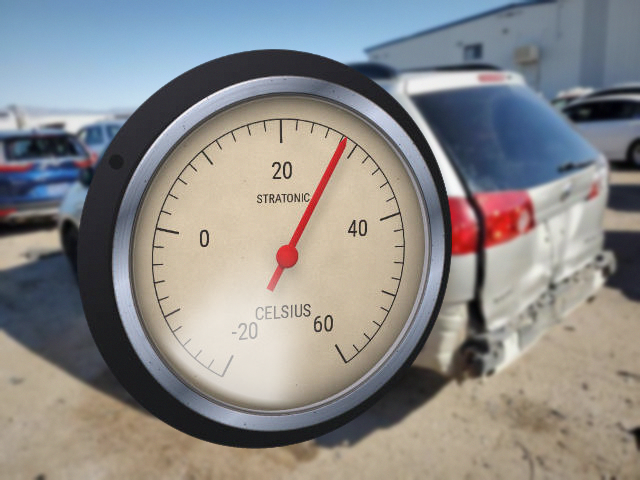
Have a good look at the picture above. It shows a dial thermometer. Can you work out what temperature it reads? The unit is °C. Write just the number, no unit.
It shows 28
